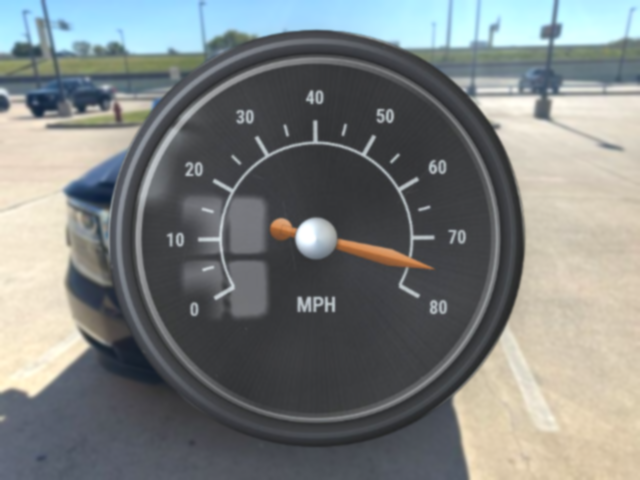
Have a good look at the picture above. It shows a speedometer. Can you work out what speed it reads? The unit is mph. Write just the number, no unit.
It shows 75
